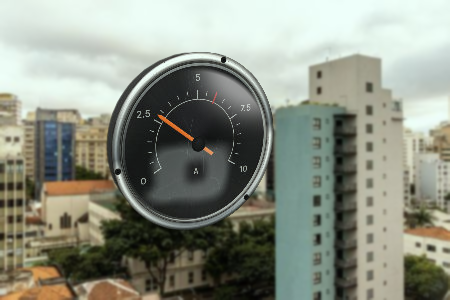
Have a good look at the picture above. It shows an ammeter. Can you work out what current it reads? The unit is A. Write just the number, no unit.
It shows 2.75
